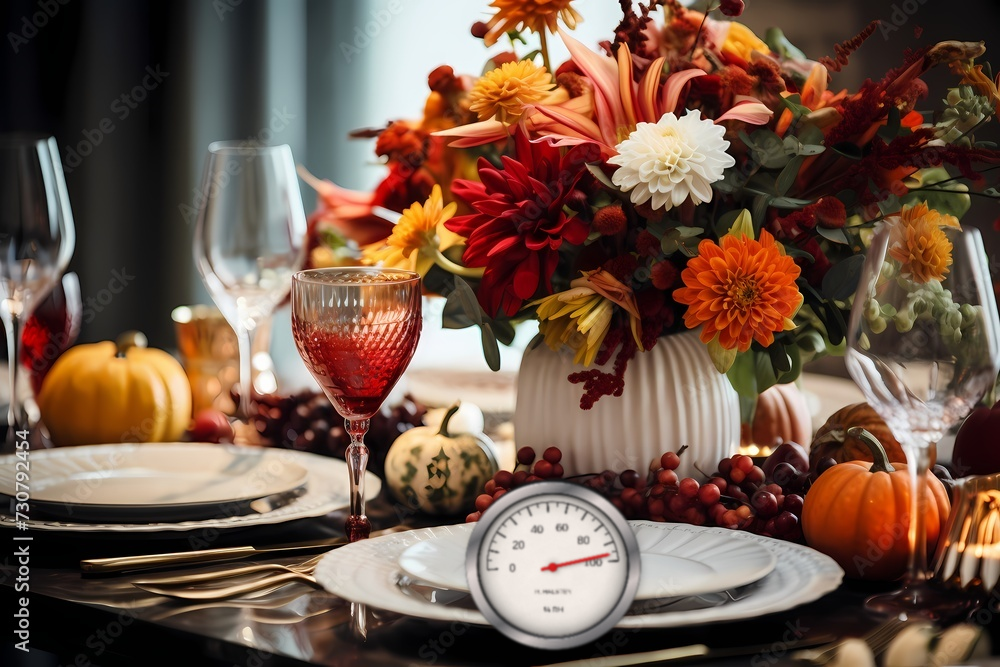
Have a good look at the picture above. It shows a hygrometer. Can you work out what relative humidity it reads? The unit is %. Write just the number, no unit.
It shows 95
